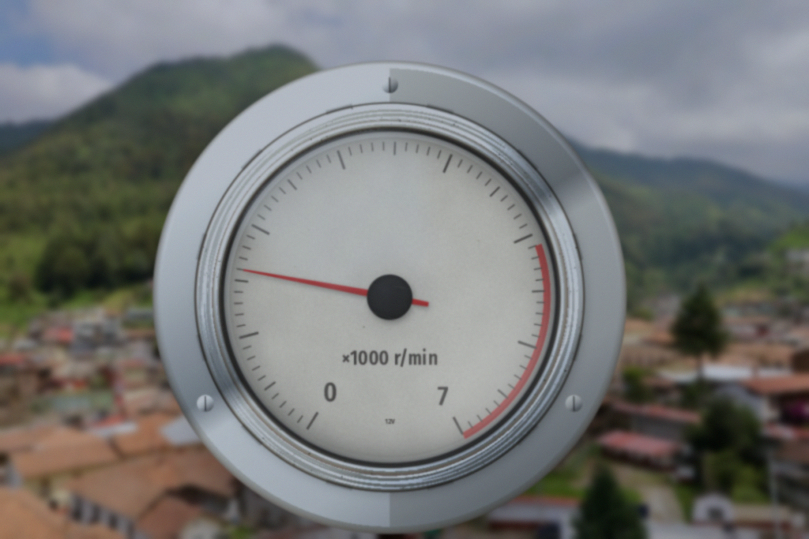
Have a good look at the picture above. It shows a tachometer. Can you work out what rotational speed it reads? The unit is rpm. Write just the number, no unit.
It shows 1600
